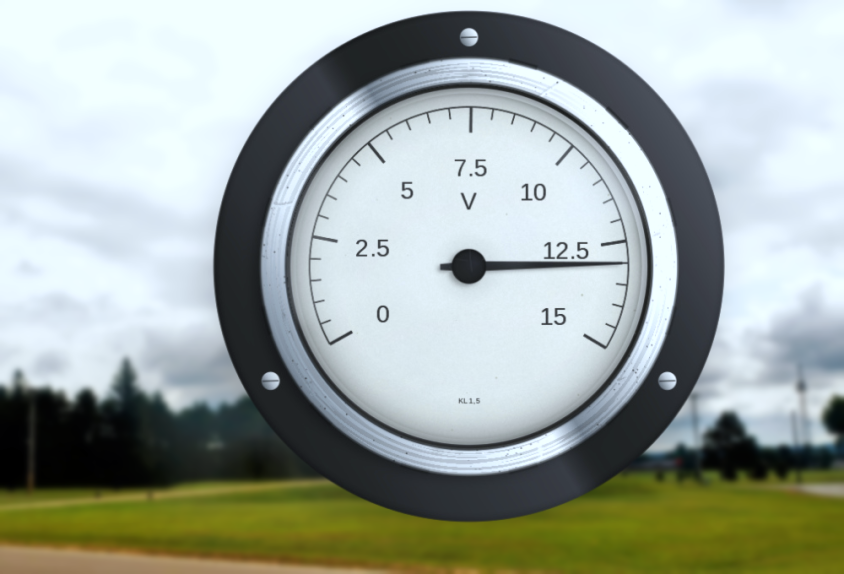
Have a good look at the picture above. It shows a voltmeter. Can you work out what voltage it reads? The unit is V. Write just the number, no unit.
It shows 13
